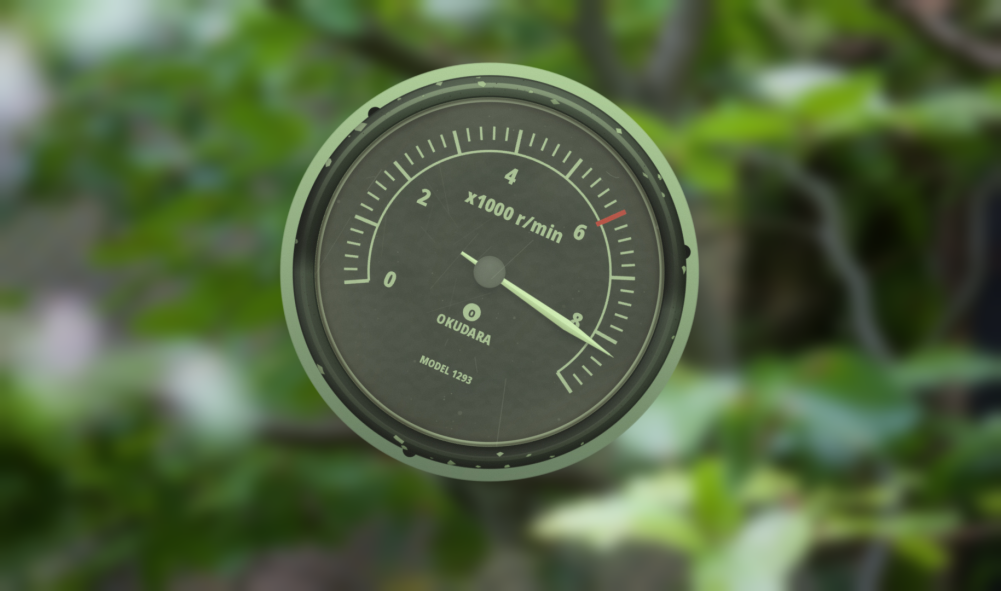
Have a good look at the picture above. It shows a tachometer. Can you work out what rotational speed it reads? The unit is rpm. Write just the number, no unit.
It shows 8200
